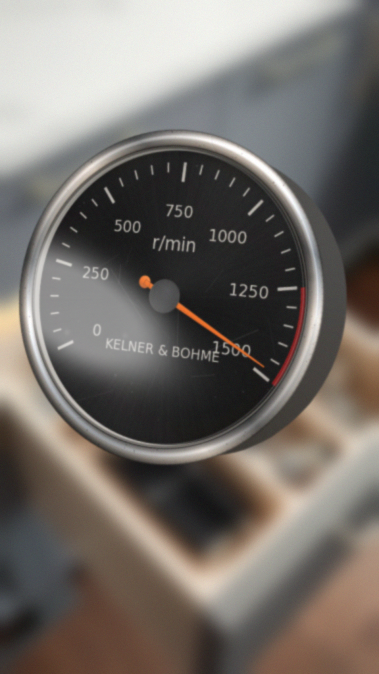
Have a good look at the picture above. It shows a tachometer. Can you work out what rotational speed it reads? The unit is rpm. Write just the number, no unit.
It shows 1475
